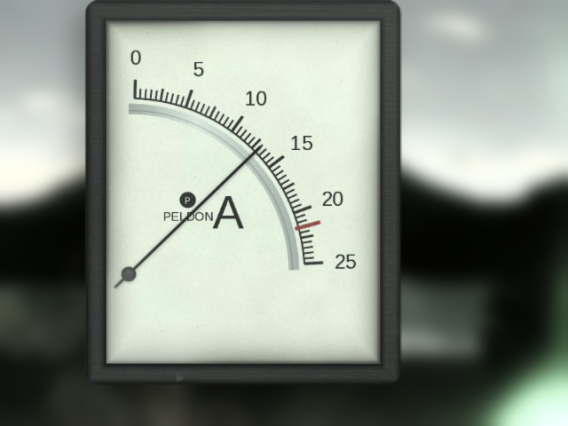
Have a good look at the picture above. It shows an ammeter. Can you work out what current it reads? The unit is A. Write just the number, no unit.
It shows 13
